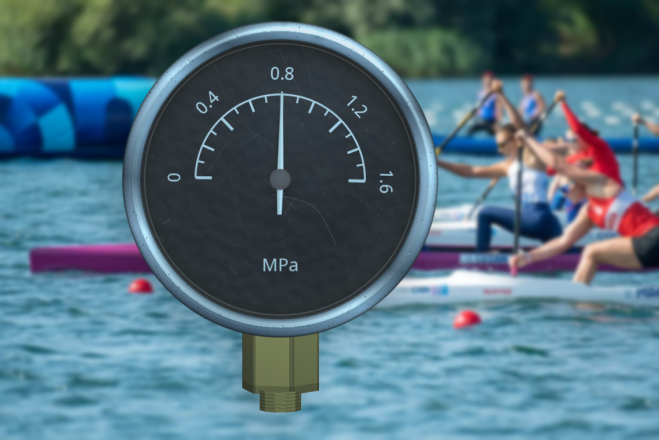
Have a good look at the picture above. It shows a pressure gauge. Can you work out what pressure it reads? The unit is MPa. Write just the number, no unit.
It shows 0.8
